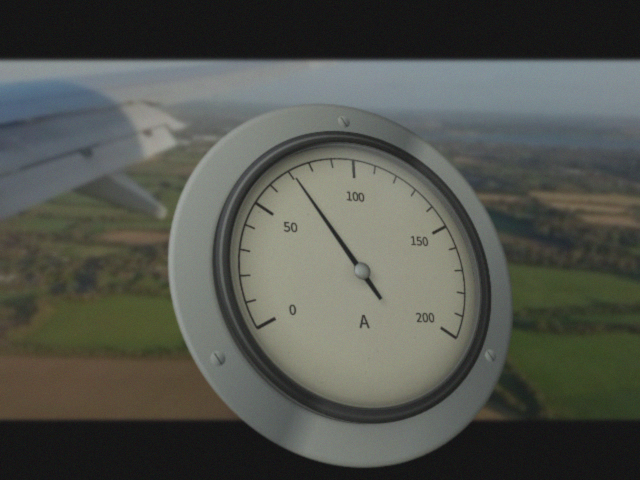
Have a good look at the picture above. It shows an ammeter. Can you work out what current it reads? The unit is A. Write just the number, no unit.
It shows 70
